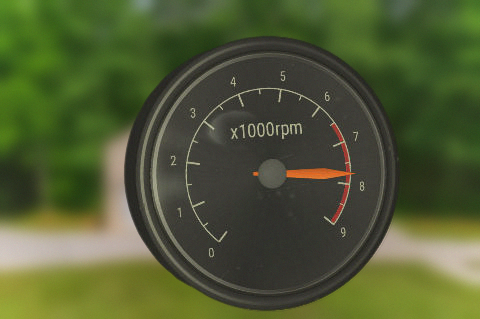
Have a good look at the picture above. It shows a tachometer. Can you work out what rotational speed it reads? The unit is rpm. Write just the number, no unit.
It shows 7750
